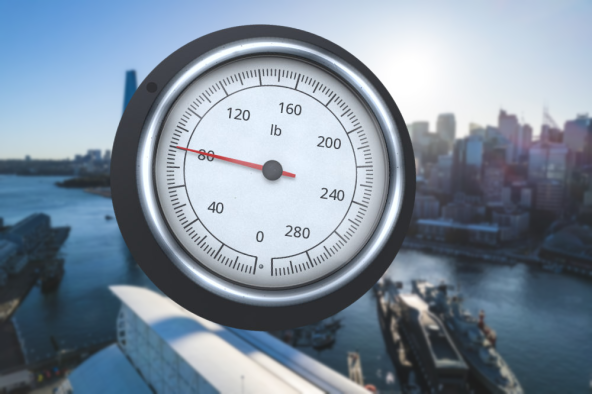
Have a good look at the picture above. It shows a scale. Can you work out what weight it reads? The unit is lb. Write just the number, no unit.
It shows 80
